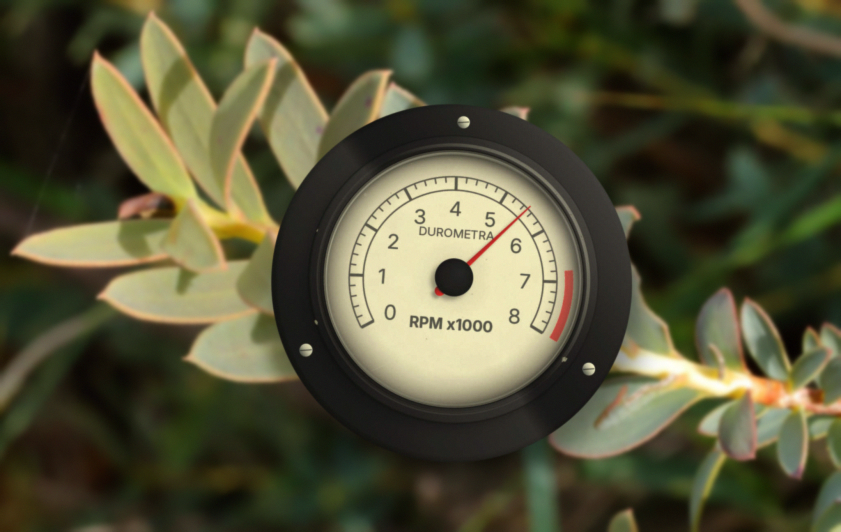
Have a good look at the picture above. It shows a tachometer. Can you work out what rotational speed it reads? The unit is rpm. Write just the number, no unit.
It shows 5500
